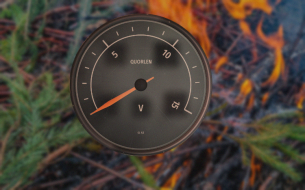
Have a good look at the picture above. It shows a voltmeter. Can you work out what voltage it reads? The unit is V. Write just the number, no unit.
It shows 0
